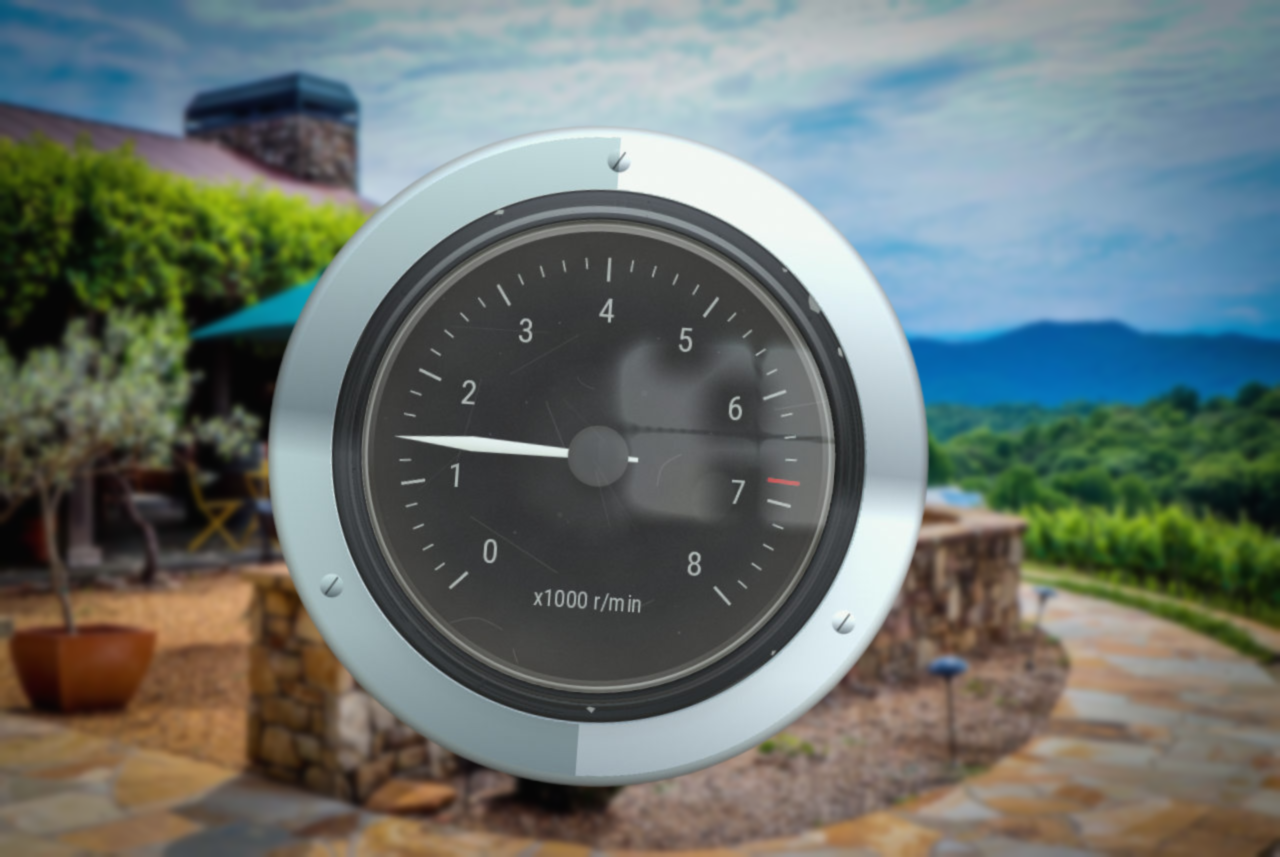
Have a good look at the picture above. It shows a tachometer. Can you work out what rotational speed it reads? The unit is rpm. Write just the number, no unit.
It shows 1400
